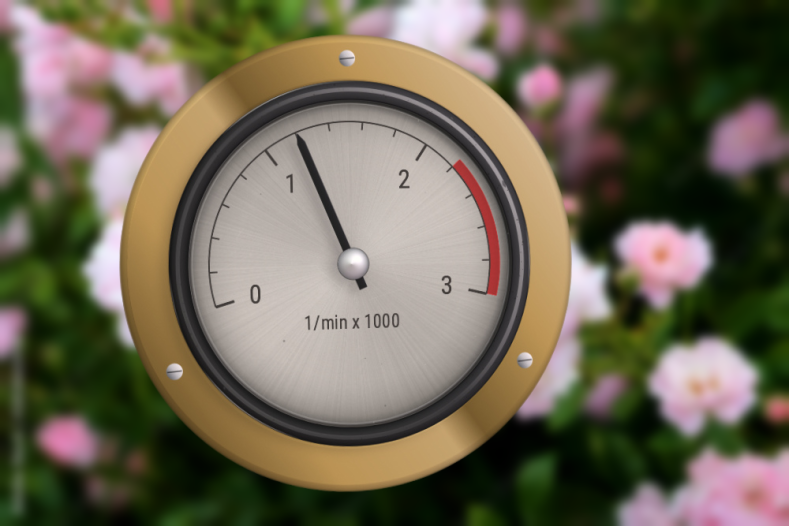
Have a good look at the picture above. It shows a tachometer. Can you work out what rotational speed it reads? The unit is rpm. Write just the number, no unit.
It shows 1200
